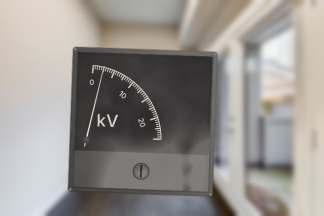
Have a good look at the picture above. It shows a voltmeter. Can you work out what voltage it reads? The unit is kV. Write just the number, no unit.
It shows 2.5
